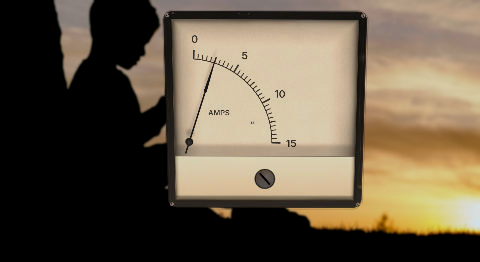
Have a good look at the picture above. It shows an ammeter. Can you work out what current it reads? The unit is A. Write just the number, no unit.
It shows 2.5
